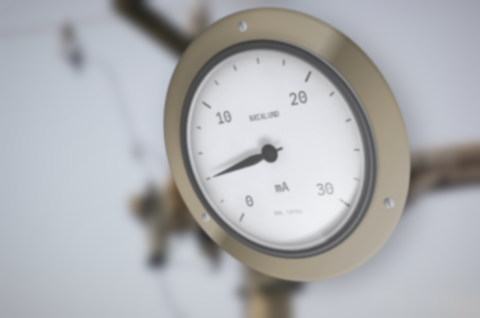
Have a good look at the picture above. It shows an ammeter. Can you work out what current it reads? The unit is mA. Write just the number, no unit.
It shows 4
